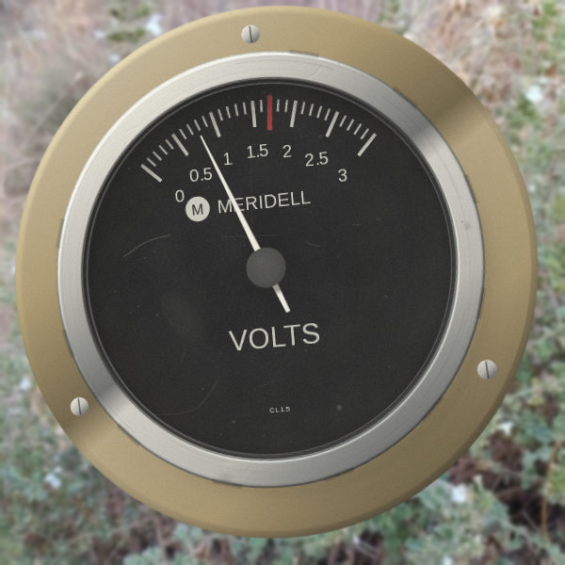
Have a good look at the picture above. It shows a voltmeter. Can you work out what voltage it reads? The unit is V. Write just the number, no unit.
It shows 0.8
